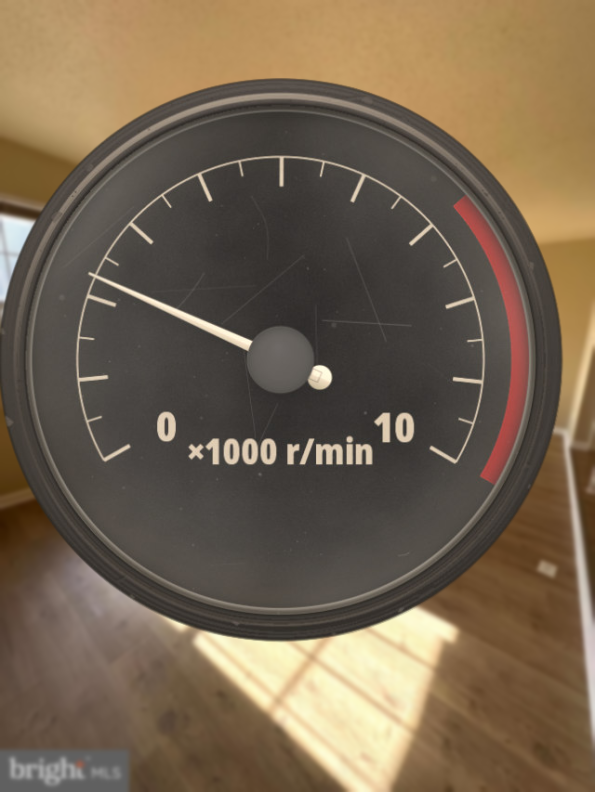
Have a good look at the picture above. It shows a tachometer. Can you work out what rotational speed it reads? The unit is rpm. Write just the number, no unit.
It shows 2250
